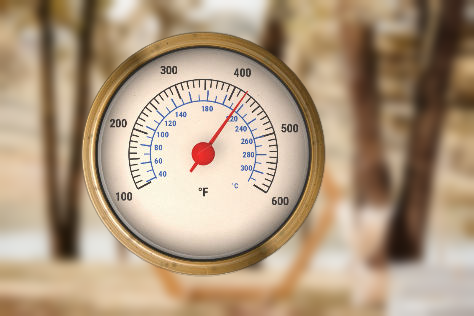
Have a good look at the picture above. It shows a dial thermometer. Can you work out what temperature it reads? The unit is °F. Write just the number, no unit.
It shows 420
